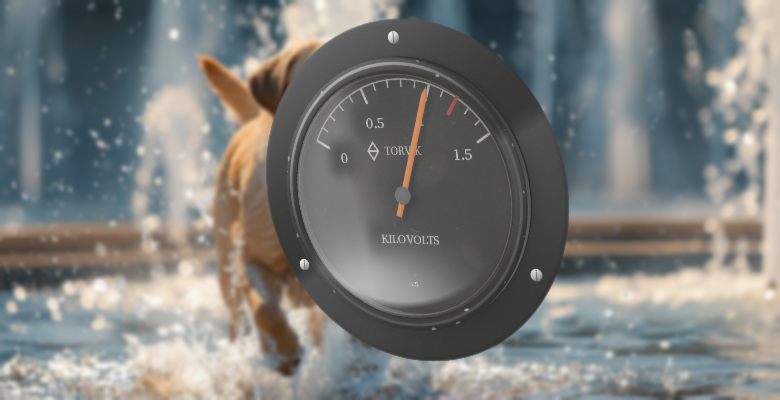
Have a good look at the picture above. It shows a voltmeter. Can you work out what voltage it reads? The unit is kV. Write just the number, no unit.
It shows 1
